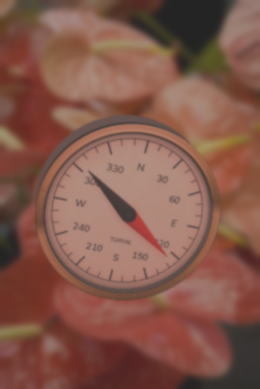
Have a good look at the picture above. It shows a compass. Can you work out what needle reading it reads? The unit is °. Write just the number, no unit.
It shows 125
